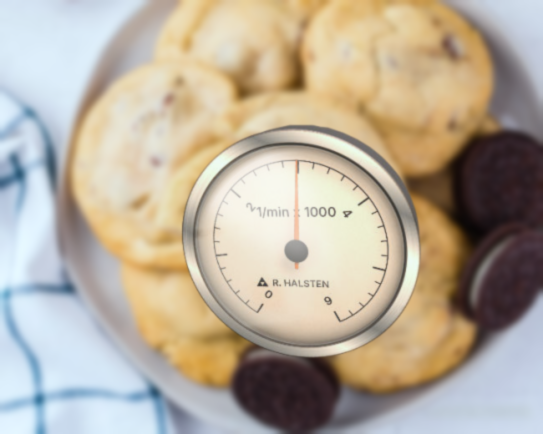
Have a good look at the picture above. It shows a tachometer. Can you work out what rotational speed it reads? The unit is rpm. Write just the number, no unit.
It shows 3000
